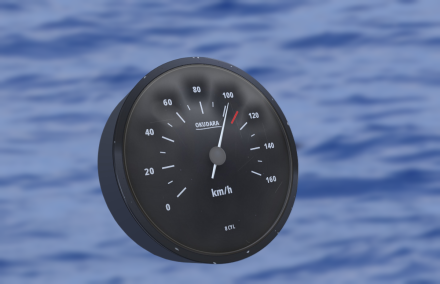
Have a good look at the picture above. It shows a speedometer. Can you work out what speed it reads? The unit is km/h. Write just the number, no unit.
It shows 100
